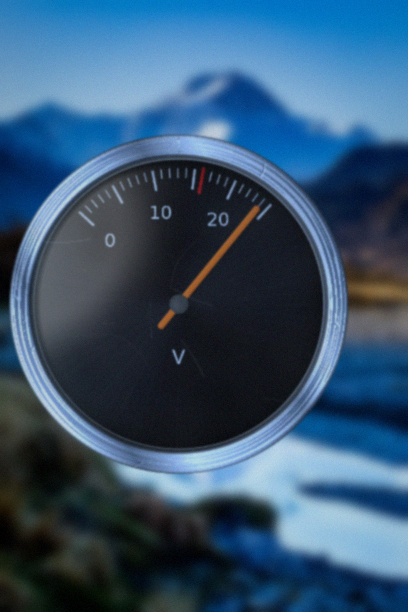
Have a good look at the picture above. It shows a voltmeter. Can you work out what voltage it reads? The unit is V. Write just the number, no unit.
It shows 24
